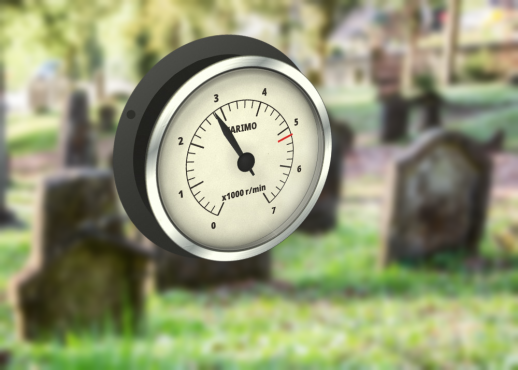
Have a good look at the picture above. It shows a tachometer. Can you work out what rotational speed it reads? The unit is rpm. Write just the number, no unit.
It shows 2800
